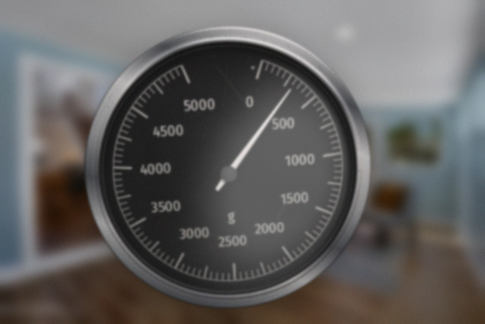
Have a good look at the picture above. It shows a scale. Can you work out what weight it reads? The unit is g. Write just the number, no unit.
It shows 300
